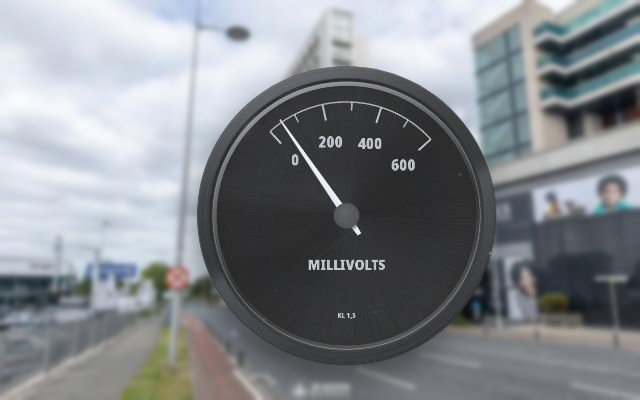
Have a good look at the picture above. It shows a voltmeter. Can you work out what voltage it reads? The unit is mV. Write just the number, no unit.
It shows 50
